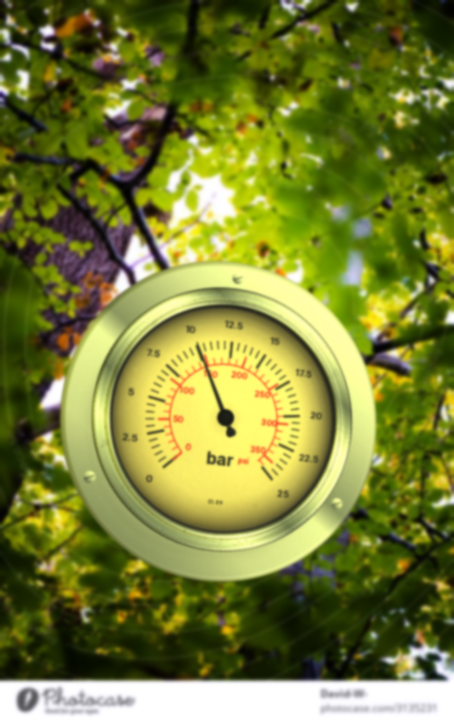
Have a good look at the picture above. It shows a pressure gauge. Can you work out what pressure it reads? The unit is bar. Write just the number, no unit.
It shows 10
